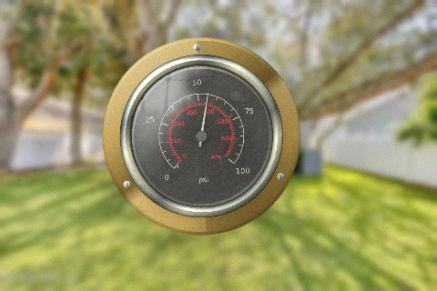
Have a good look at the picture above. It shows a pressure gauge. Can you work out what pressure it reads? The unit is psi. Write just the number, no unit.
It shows 55
